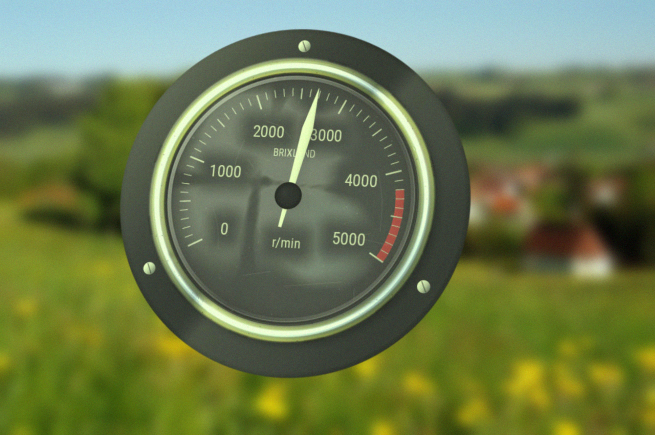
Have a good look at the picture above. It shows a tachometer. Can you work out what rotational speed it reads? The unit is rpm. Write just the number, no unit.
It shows 2700
